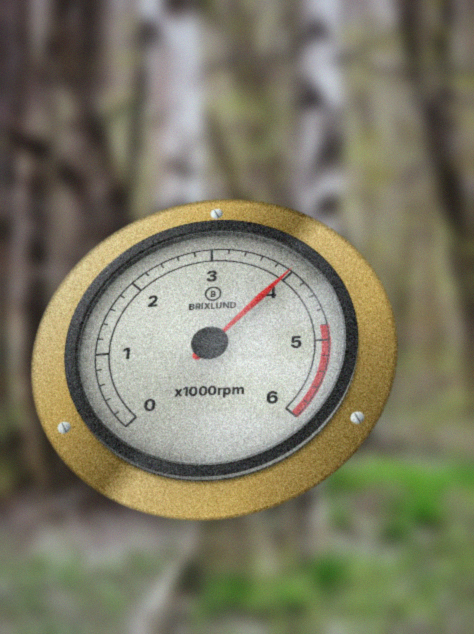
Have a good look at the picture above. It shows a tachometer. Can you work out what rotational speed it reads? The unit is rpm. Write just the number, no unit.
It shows 4000
